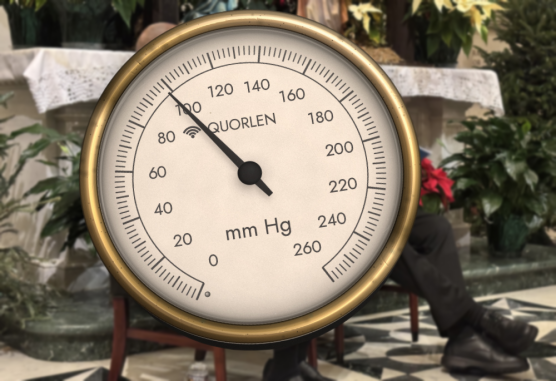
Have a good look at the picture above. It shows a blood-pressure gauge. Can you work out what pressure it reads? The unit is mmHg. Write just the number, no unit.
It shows 98
